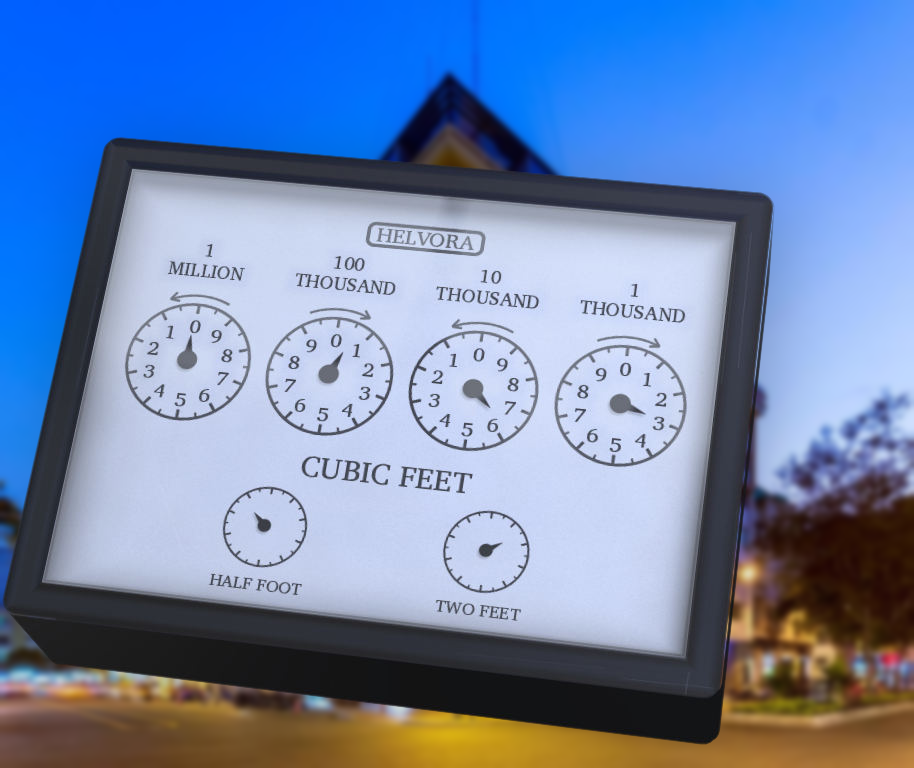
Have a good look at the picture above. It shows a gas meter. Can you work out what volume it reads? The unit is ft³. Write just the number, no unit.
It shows 6300
